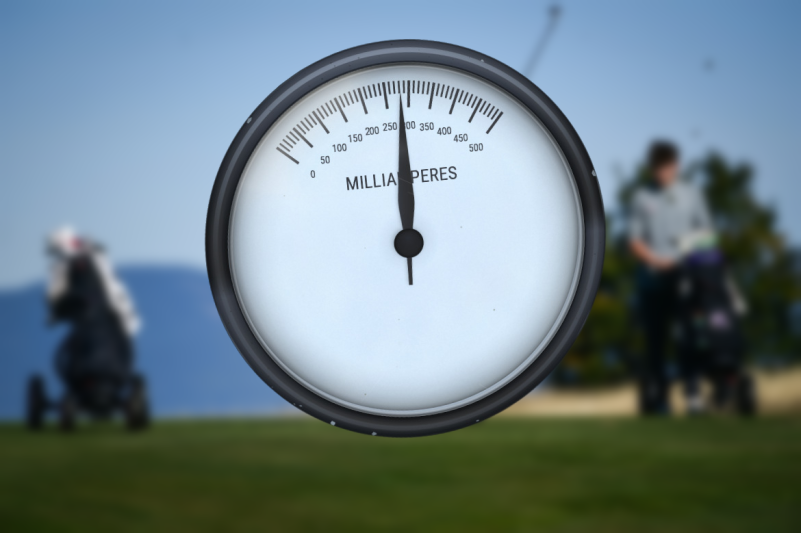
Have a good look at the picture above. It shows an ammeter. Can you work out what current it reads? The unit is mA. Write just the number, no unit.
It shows 280
